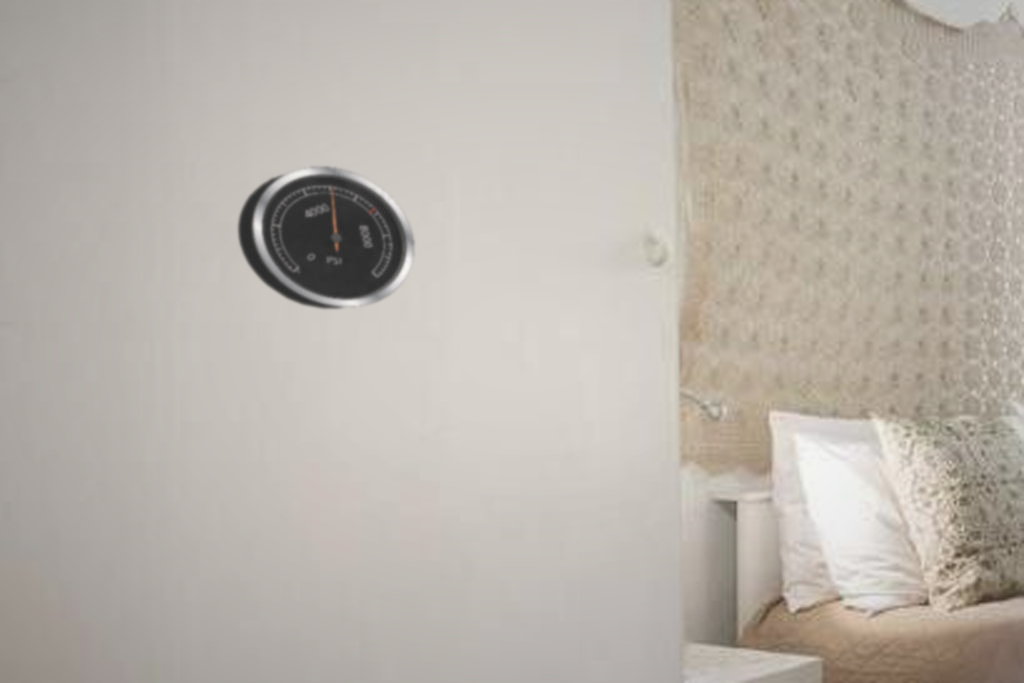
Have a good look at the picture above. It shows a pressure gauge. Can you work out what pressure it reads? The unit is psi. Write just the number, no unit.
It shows 5000
